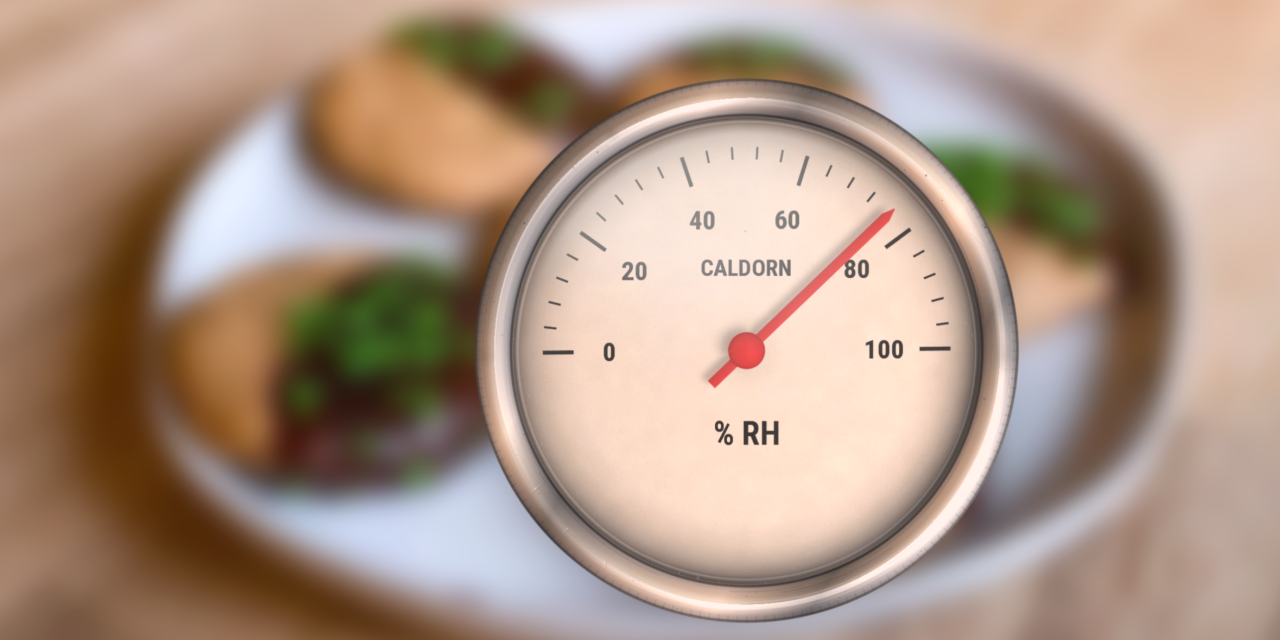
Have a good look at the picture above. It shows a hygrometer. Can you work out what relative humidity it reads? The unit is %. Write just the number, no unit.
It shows 76
